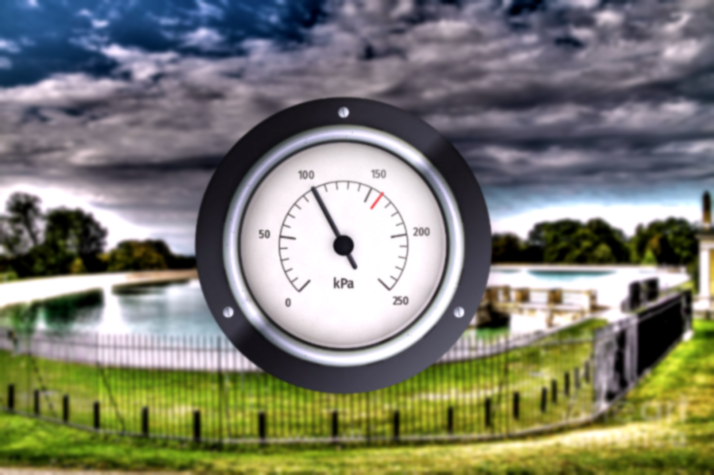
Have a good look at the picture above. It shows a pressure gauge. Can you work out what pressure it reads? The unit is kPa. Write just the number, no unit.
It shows 100
